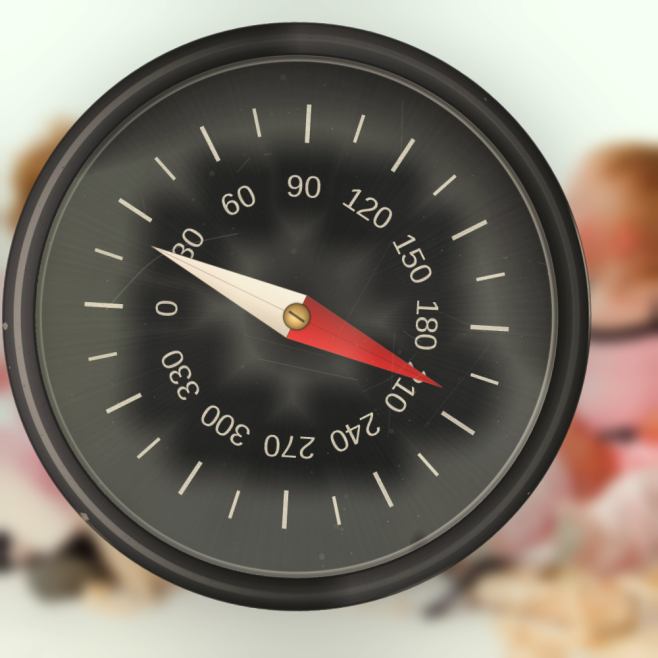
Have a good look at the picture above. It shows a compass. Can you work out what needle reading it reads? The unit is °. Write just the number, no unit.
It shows 202.5
